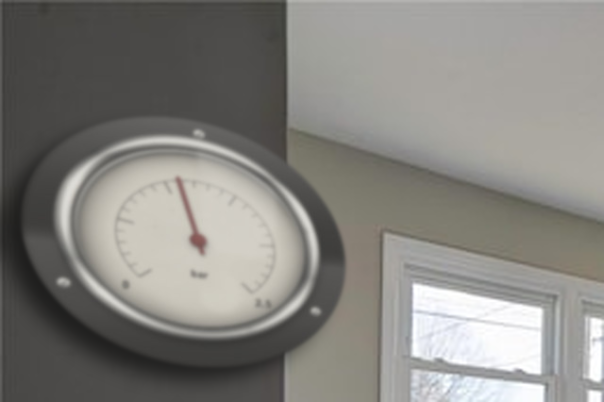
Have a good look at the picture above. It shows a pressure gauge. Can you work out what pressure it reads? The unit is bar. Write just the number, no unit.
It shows 1.1
